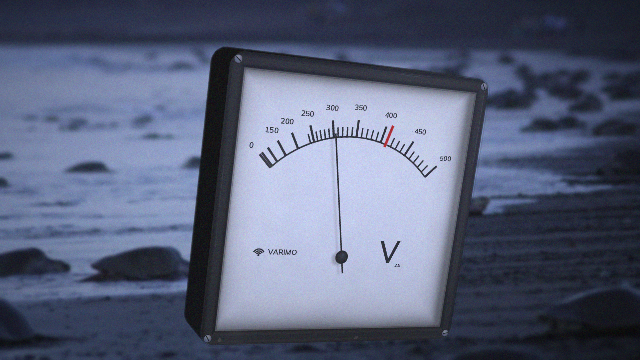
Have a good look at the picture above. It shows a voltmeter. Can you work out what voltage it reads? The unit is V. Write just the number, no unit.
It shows 300
